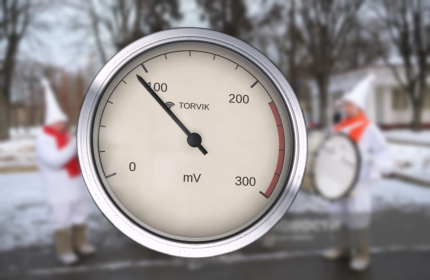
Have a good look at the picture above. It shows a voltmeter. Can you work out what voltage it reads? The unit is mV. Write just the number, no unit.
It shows 90
